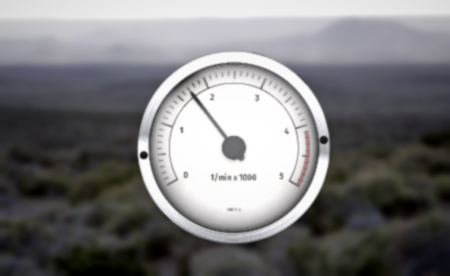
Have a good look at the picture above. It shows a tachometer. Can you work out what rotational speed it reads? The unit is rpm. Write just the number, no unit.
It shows 1700
